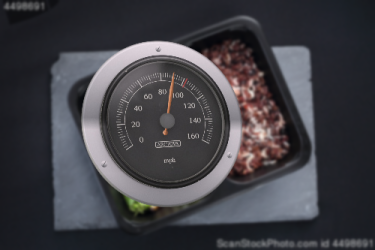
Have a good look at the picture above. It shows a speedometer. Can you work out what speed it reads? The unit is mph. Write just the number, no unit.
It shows 90
